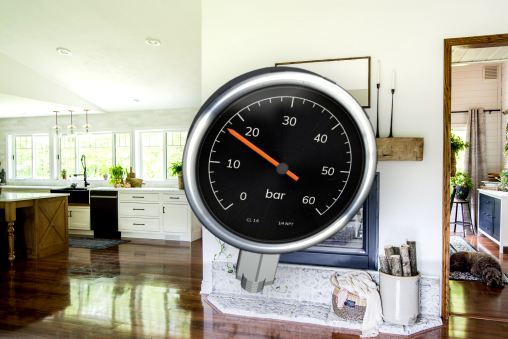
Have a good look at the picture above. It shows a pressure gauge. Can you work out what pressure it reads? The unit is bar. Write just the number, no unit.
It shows 17
